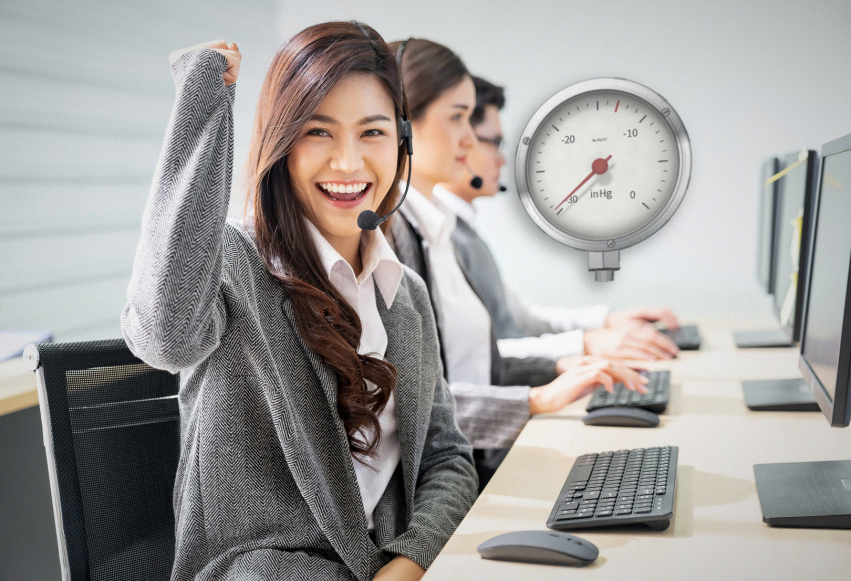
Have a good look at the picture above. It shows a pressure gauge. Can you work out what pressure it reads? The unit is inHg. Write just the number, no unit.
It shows -29.5
